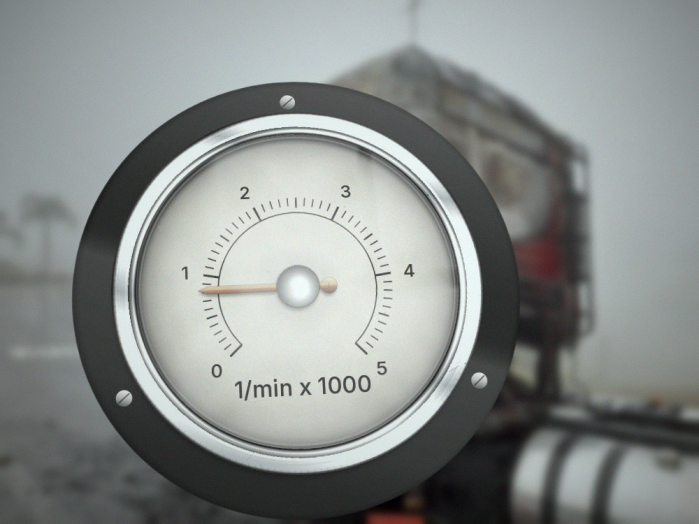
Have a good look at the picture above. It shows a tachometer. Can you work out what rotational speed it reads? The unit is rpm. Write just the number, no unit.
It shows 800
